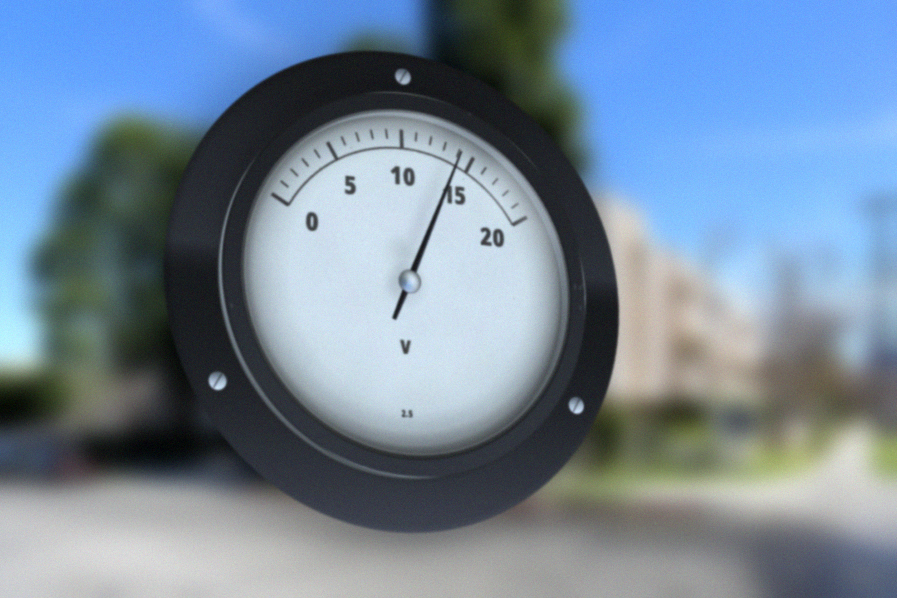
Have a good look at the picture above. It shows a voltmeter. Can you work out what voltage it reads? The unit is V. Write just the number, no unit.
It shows 14
